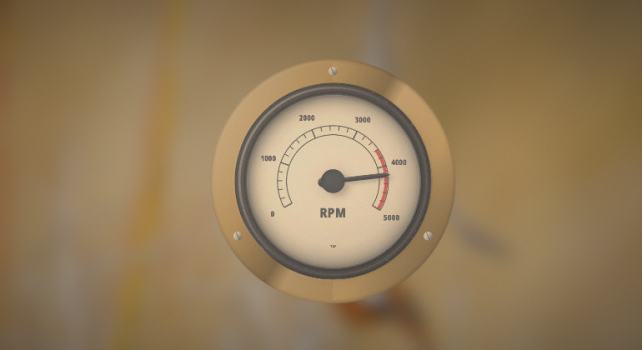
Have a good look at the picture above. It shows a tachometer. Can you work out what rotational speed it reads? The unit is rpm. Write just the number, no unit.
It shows 4200
